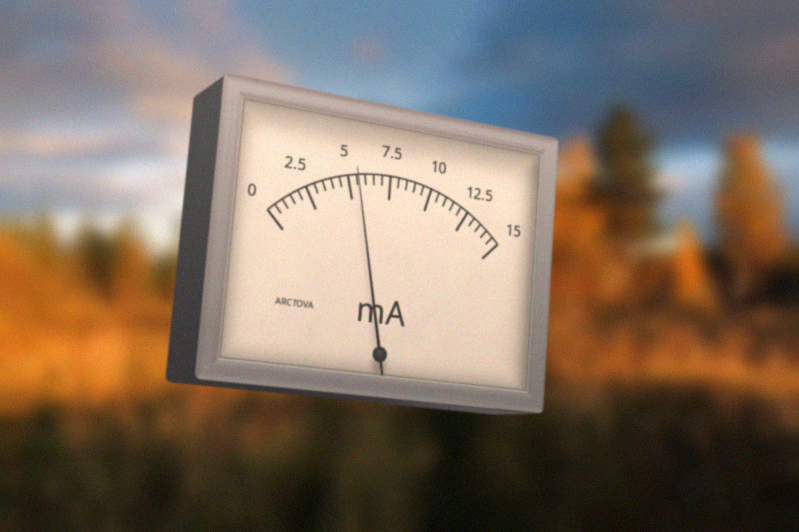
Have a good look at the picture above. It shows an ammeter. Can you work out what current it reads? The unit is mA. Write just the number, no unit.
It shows 5.5
